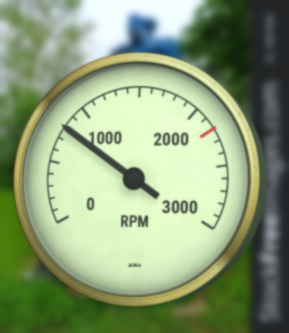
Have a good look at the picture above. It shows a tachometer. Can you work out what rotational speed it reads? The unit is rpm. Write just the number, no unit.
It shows 800
